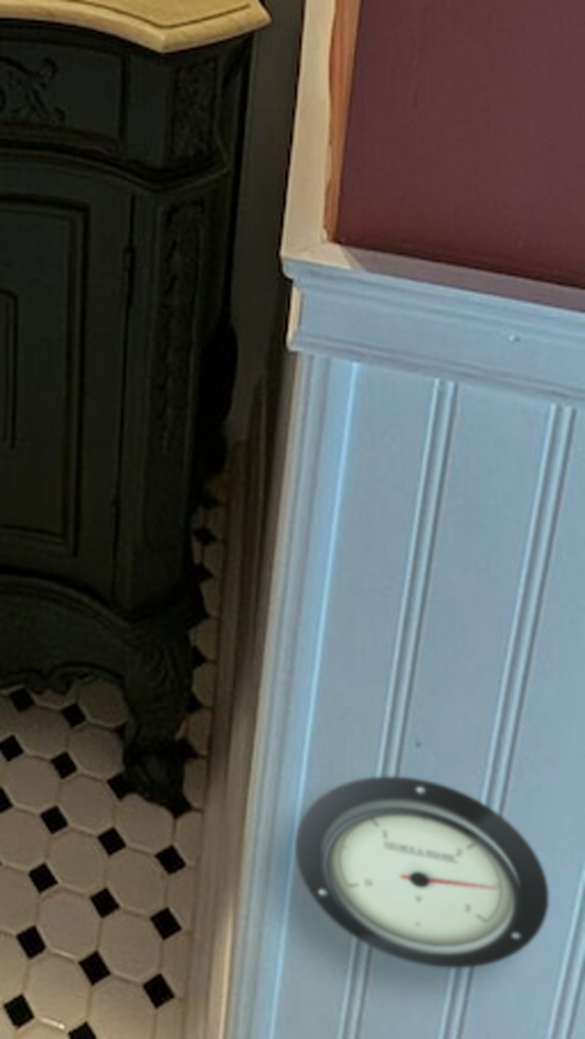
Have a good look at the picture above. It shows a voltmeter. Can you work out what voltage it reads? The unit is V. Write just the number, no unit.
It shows 2.5
